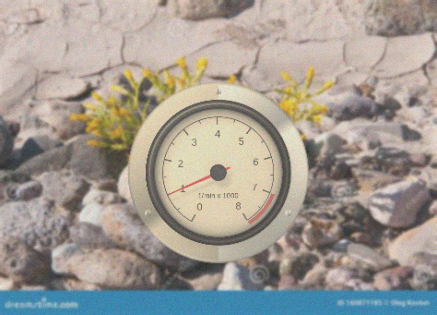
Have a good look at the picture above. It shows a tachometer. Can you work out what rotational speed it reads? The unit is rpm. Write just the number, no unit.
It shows 1000
